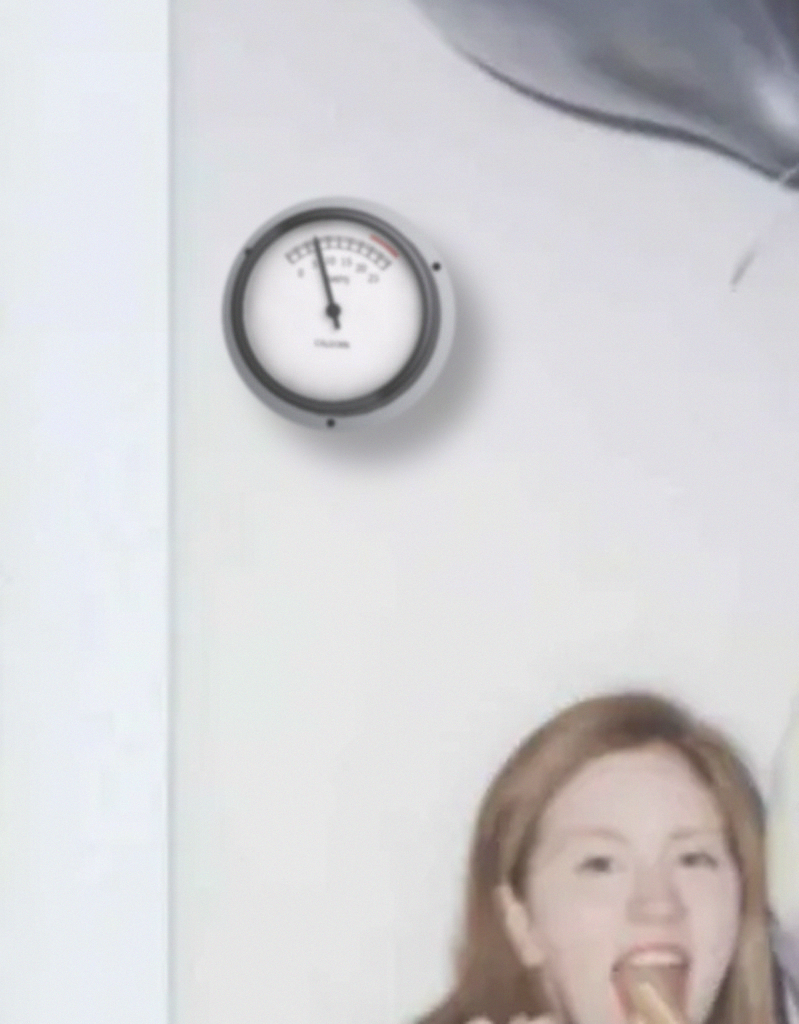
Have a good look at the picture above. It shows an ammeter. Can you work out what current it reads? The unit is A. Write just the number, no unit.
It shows 7.5
